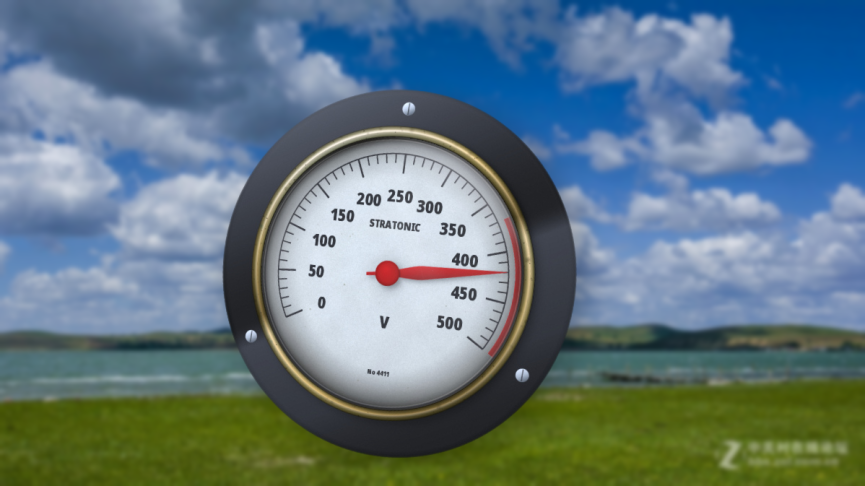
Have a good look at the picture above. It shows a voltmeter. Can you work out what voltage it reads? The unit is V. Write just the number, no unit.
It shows 420
